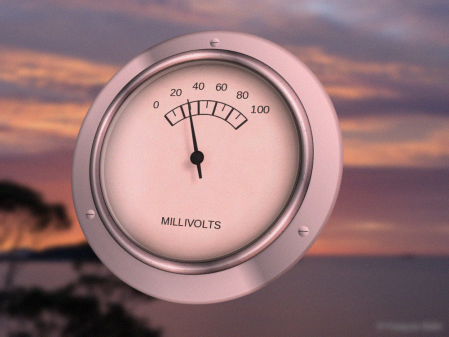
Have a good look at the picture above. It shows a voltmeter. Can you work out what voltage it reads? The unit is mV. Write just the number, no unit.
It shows 30
